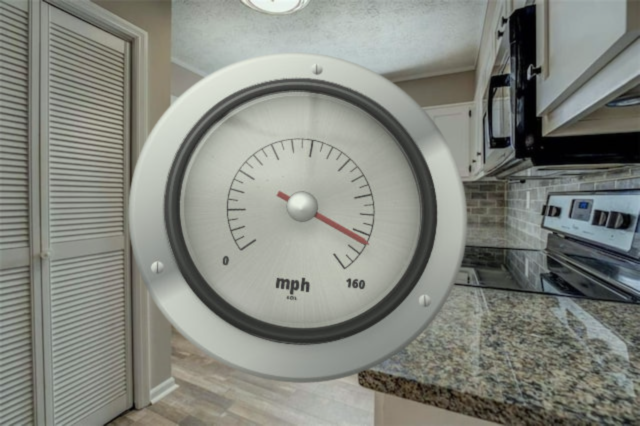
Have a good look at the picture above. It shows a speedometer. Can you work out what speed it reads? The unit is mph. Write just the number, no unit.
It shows 145
